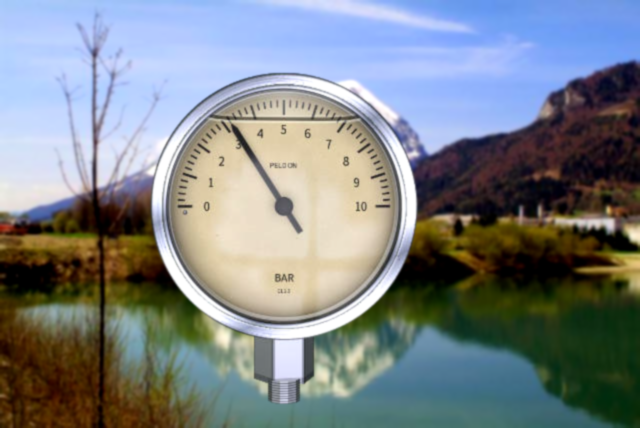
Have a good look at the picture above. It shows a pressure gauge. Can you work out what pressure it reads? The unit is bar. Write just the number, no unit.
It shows 3.2
